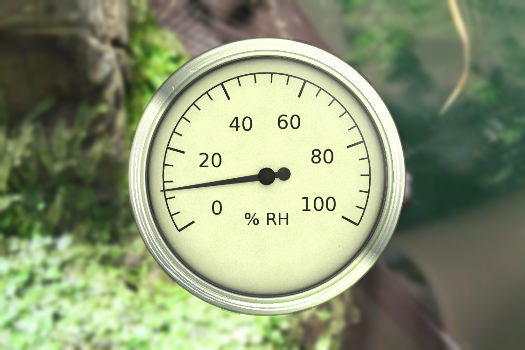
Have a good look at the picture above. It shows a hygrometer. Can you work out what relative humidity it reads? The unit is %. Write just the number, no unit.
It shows 10
